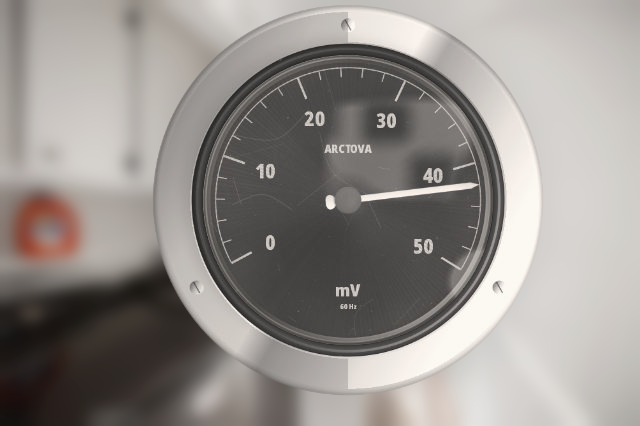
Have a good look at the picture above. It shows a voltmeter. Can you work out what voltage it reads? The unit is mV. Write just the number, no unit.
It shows 42
